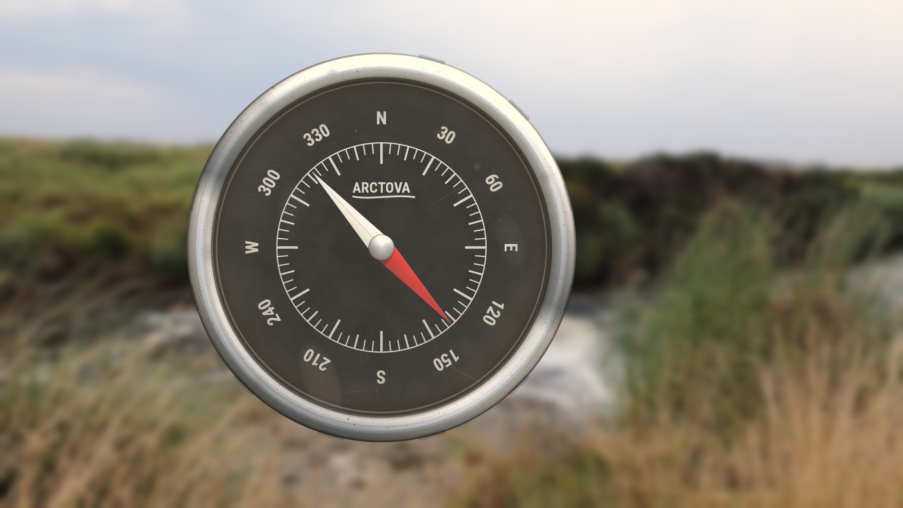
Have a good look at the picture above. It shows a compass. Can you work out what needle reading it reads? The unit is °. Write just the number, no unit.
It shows 137.5
